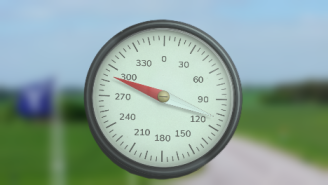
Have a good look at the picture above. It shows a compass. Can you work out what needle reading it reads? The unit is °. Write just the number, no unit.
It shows 290
